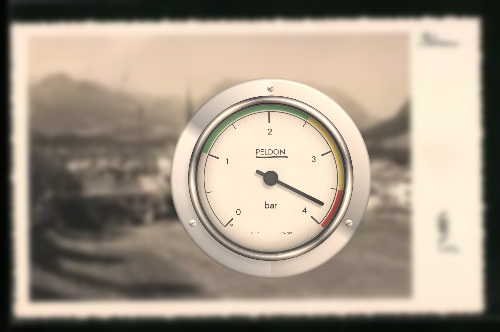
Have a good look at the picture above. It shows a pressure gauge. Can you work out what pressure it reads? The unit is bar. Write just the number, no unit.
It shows 3.75
